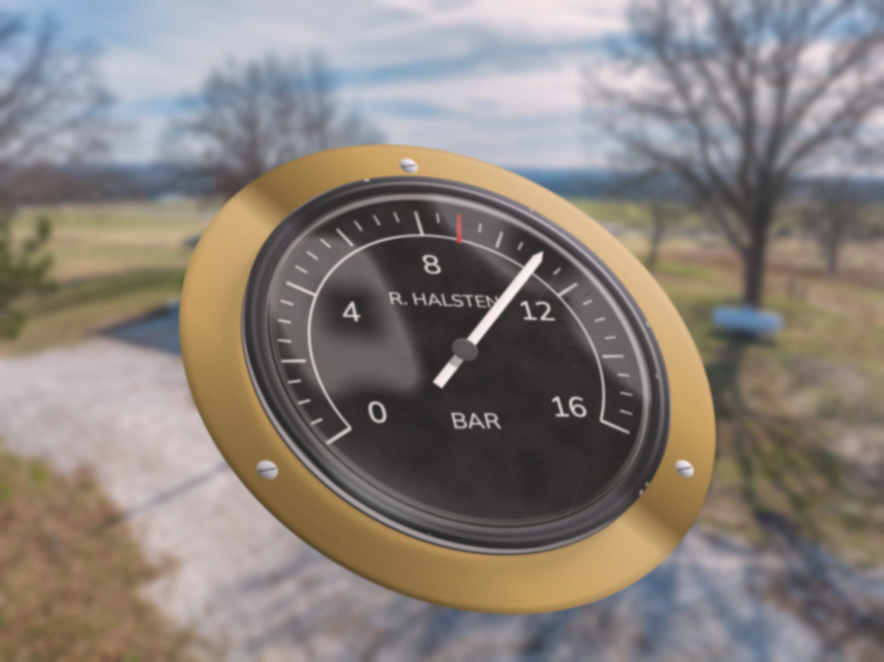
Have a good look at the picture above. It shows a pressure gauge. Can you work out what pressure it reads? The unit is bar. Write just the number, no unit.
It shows 11
